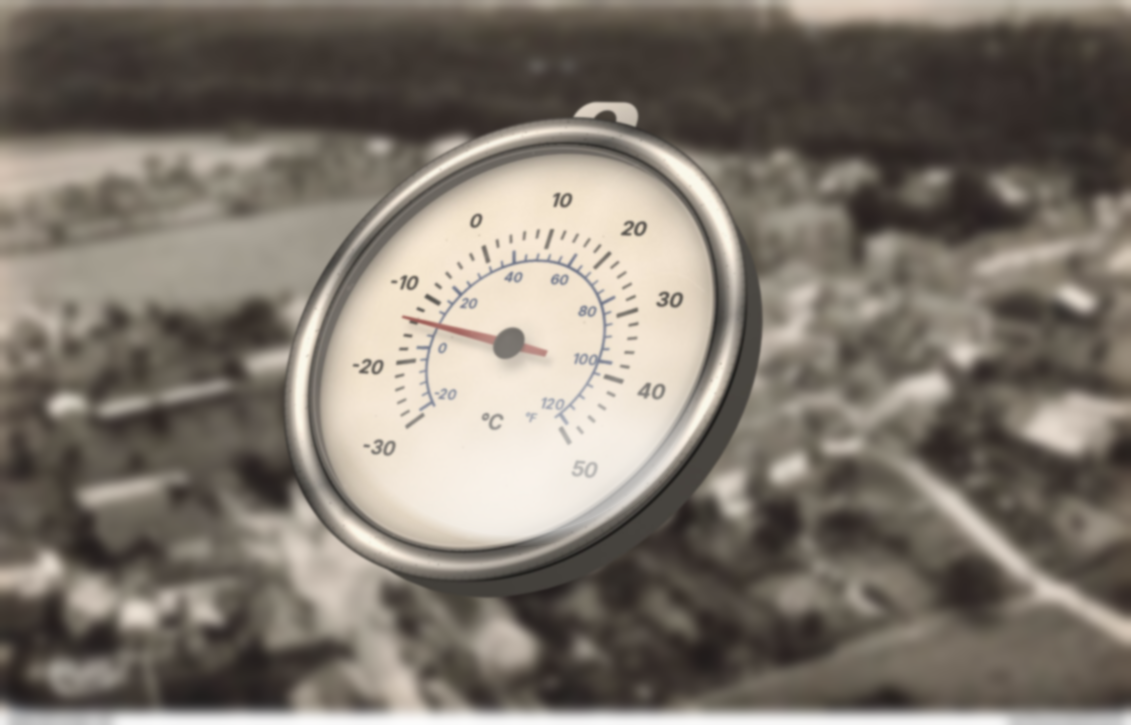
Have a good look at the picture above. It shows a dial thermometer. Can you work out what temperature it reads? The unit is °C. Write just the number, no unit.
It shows -14
